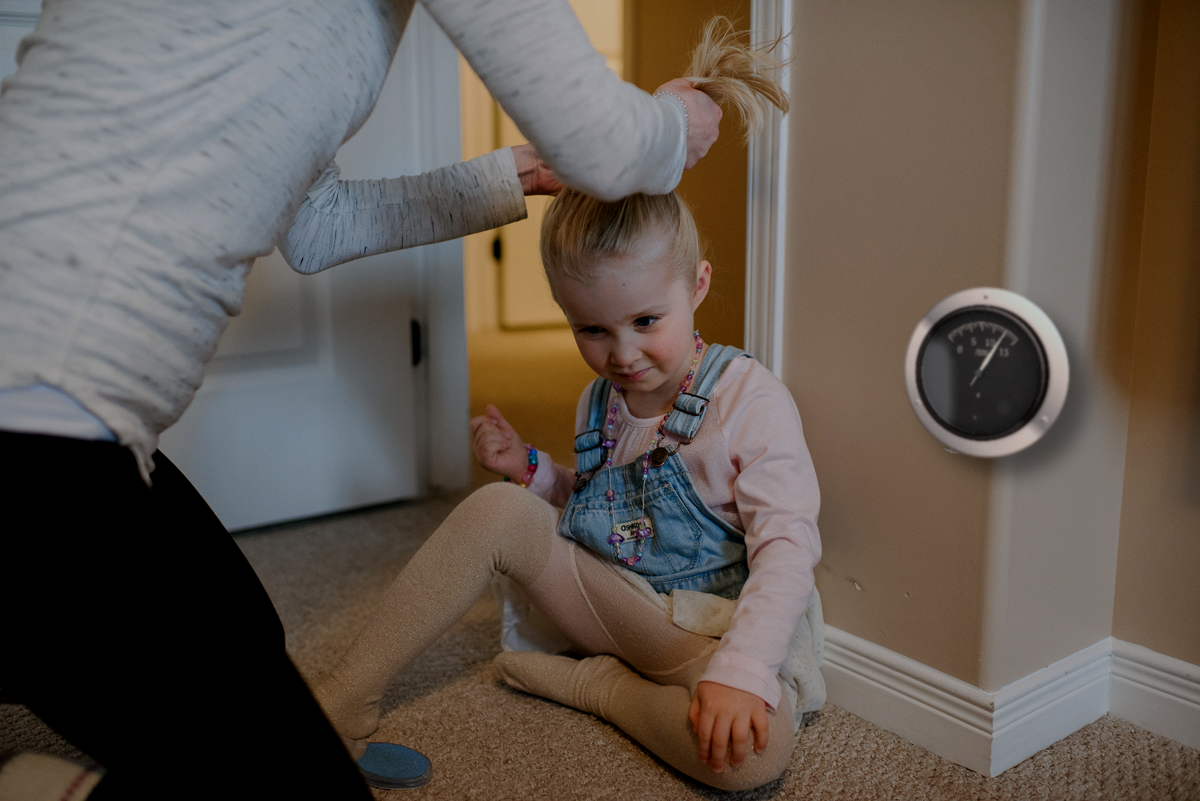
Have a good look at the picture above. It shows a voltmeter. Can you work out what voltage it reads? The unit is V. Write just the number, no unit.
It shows 12.5
